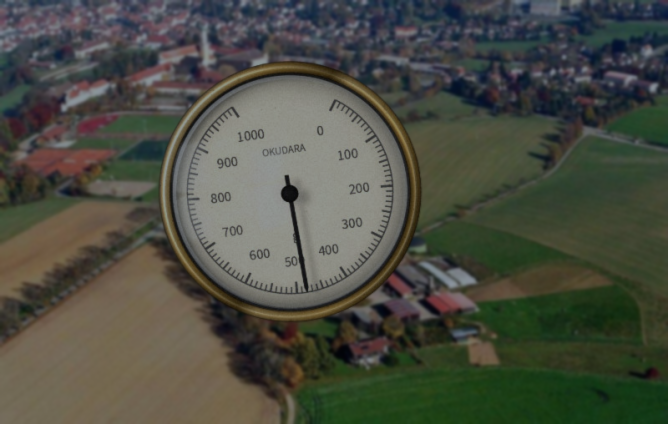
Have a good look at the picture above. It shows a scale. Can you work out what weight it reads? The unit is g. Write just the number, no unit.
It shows 480
